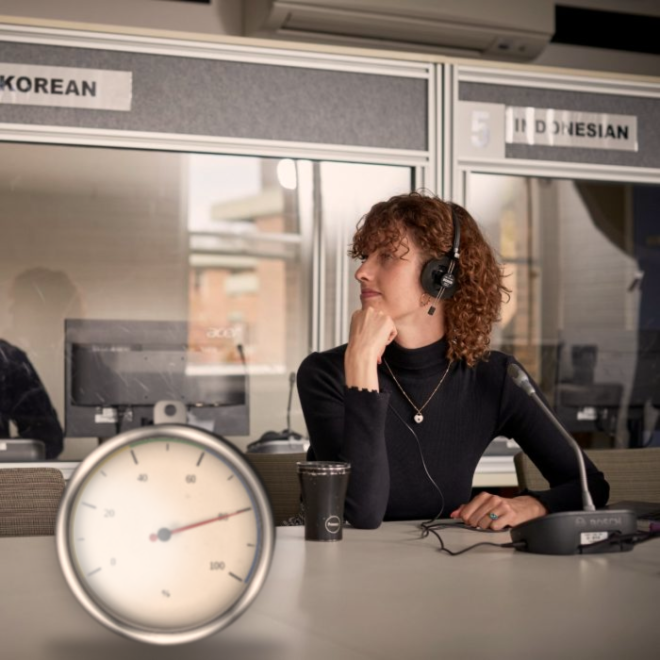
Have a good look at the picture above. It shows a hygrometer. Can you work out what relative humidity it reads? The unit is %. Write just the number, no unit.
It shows 80
